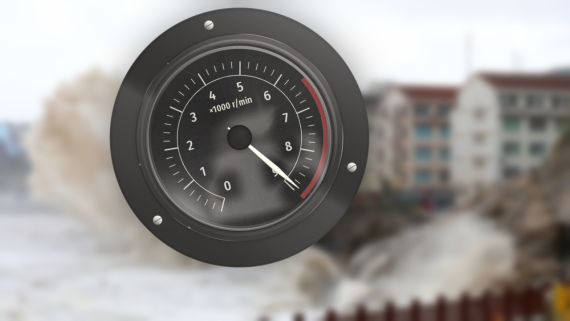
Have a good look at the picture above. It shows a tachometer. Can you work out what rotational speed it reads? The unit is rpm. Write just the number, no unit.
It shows 8900
